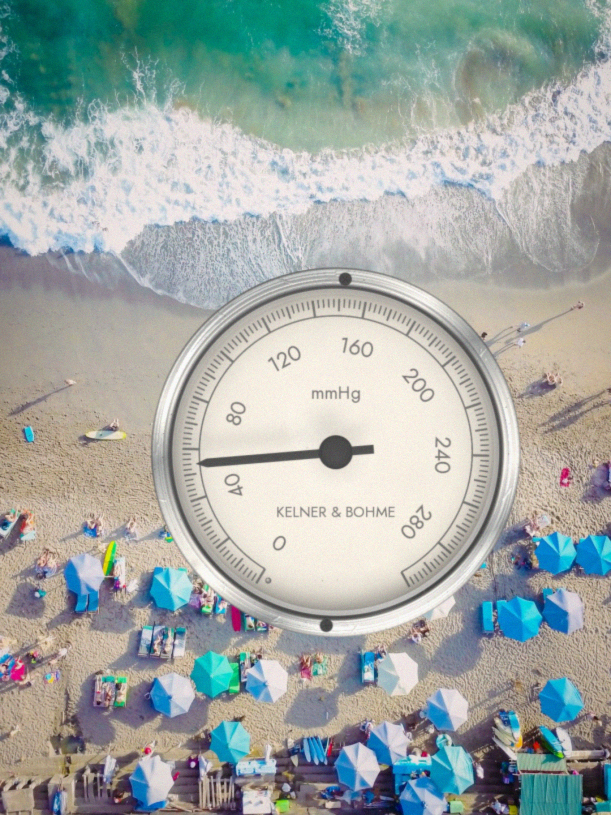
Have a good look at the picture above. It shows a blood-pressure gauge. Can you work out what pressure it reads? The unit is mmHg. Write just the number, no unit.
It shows 54
